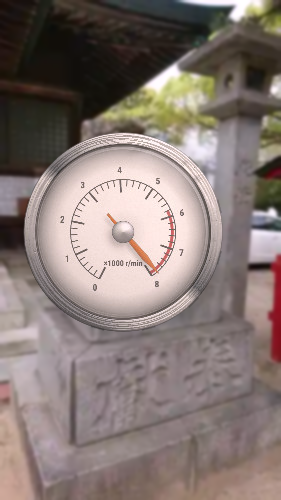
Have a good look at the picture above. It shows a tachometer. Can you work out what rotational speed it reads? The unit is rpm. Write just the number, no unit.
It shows 7800
